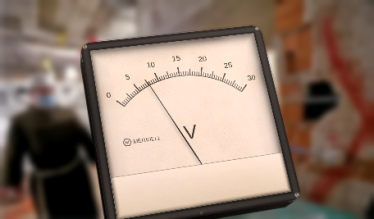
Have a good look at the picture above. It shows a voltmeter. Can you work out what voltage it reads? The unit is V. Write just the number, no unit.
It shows 7.5
